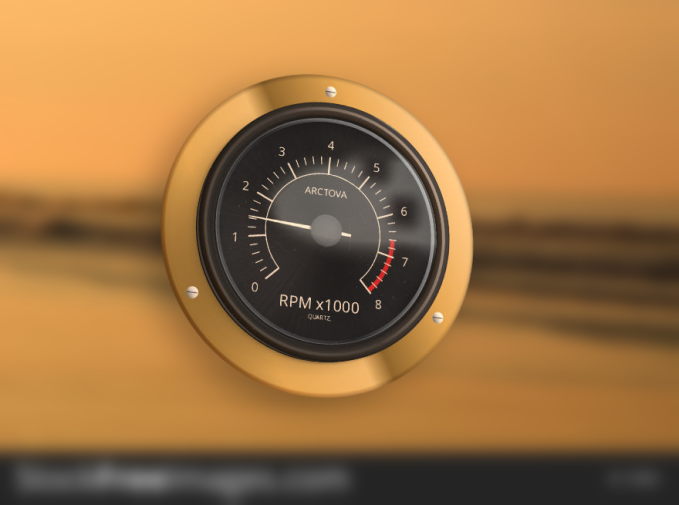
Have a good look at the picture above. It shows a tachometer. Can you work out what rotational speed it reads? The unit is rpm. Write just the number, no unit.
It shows 1400
